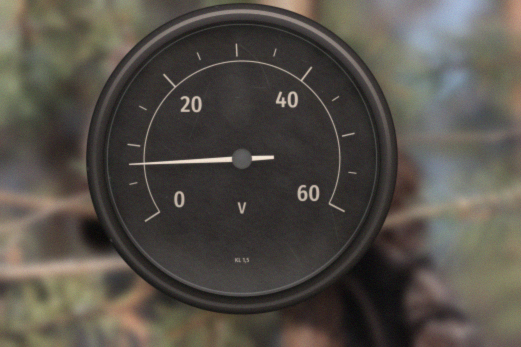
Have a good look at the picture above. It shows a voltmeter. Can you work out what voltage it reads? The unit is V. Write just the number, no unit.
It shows 7.5
